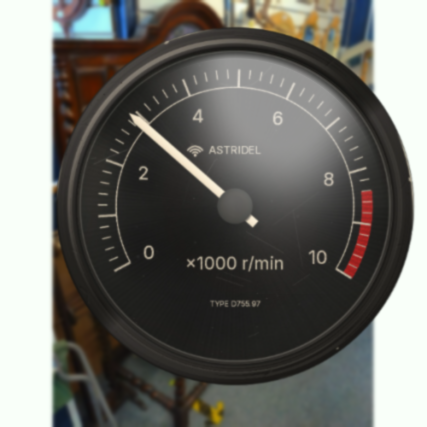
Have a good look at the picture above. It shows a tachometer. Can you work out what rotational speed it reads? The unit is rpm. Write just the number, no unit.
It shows 2900
